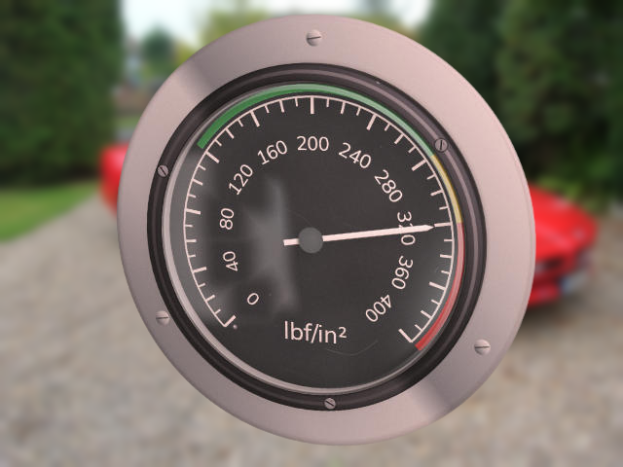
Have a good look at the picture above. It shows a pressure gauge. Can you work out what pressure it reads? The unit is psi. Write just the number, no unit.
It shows 320
